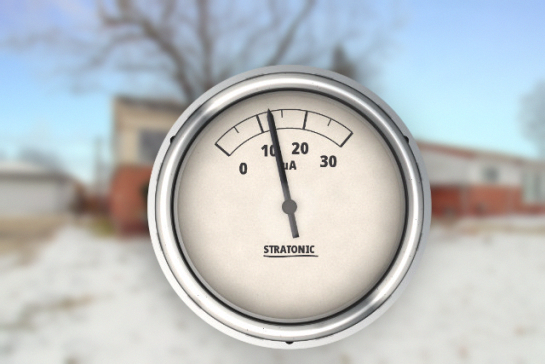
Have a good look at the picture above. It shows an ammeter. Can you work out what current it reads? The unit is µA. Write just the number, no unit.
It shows 12.5
